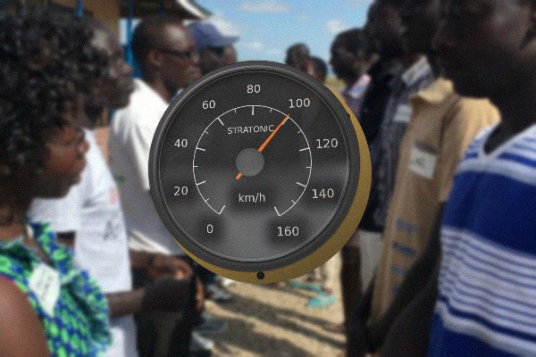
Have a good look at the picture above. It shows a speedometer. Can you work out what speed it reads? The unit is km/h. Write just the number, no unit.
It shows 100
